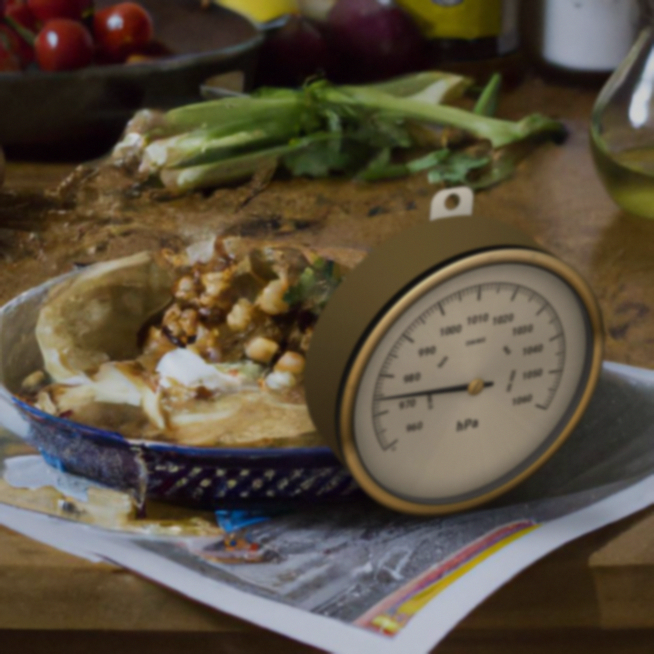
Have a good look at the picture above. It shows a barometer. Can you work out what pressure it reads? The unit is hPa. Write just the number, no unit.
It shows 975
